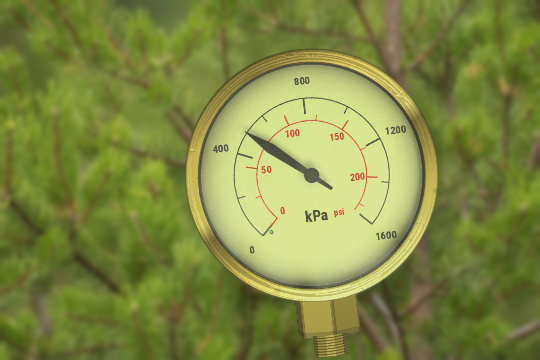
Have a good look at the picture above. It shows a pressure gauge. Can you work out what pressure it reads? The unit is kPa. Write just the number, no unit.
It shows 500
